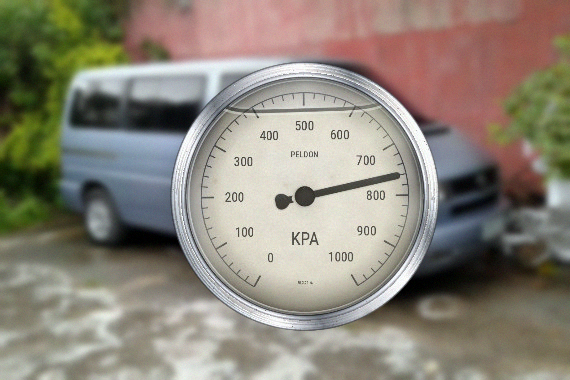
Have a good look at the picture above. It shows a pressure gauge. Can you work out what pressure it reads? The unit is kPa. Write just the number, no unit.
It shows 760
